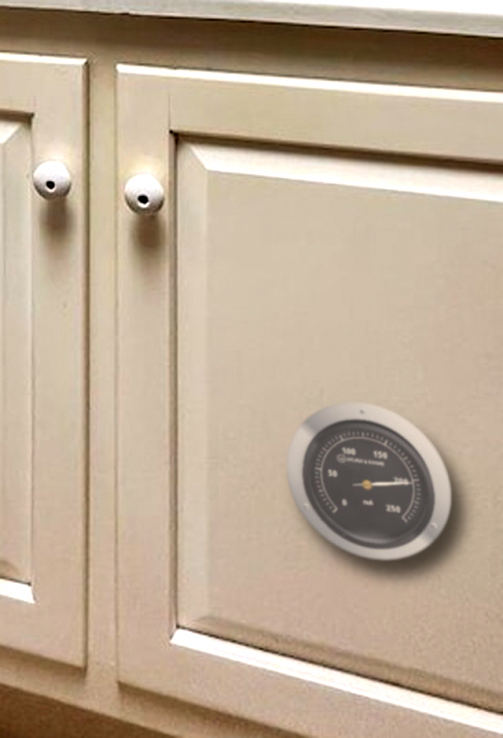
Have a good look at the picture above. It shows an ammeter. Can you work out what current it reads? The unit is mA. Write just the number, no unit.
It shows 200
